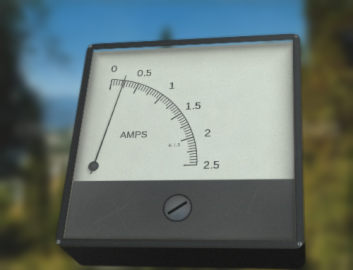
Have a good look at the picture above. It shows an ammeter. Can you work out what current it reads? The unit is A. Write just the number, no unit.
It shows 0.25
